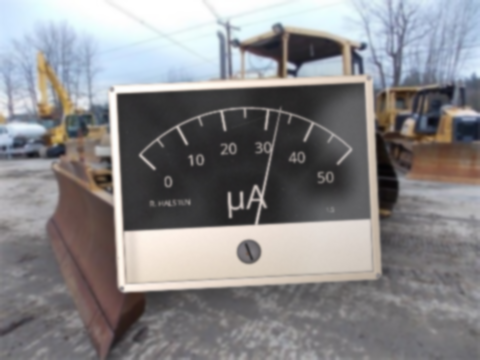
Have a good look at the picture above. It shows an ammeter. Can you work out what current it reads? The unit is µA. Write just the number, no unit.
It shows 32.5
